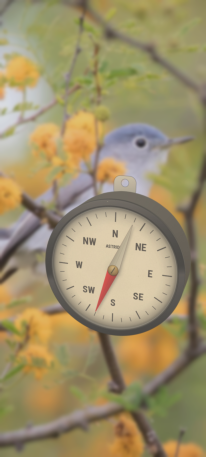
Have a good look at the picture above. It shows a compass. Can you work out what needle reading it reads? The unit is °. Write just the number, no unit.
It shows 200
